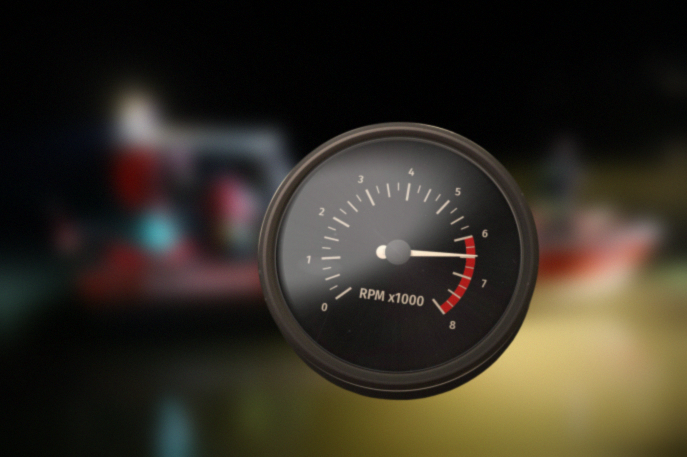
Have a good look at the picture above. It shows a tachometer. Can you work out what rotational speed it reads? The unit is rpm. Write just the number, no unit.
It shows 6500
